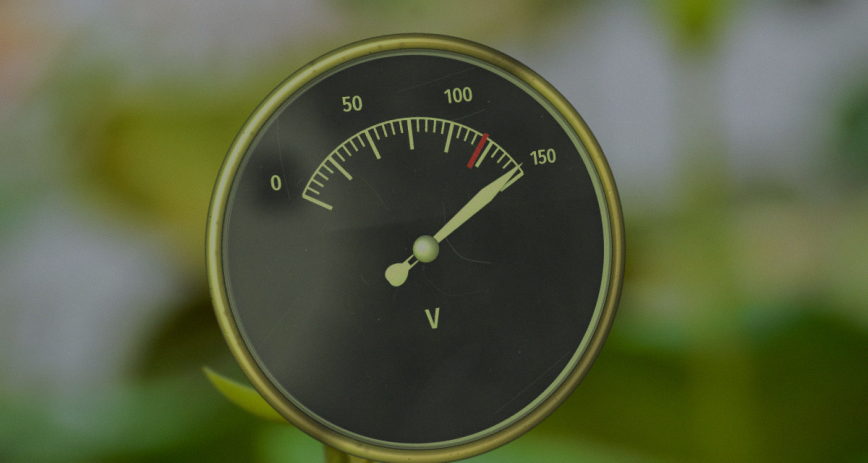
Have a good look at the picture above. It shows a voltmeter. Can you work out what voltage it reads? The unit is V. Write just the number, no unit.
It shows 145
